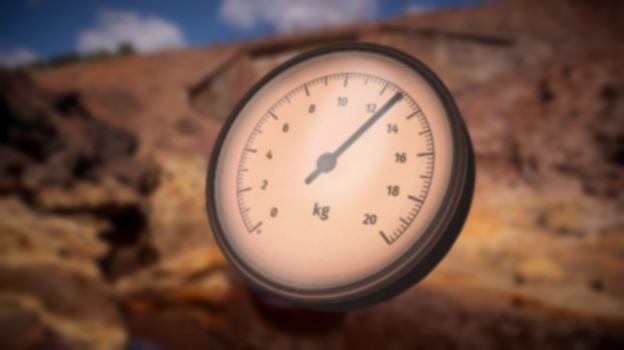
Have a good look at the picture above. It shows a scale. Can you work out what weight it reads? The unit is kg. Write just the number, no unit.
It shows 13
